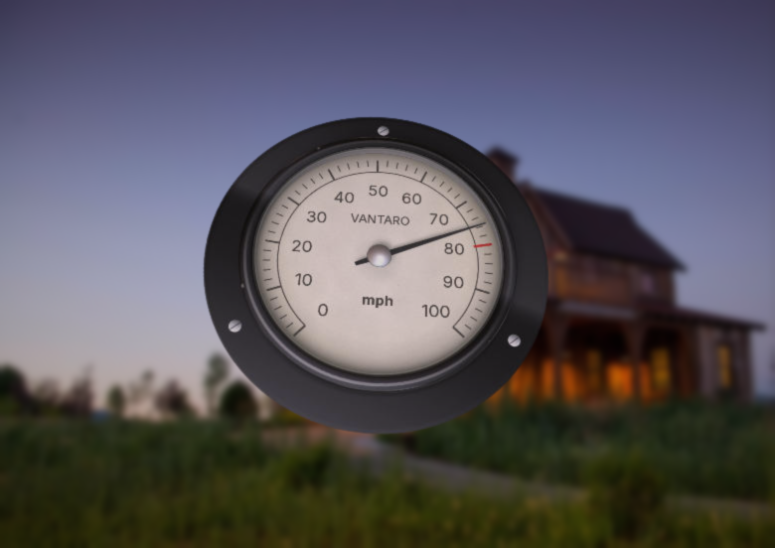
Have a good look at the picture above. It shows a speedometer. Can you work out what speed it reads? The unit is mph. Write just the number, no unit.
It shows 76
